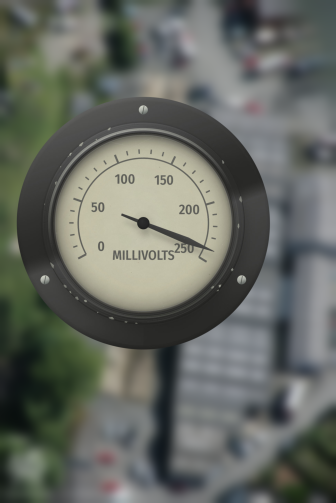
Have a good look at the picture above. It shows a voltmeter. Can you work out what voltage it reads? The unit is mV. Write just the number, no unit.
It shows 240
